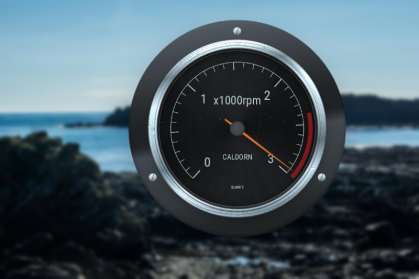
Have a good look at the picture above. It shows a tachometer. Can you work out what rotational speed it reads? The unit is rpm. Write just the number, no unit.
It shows 2950
